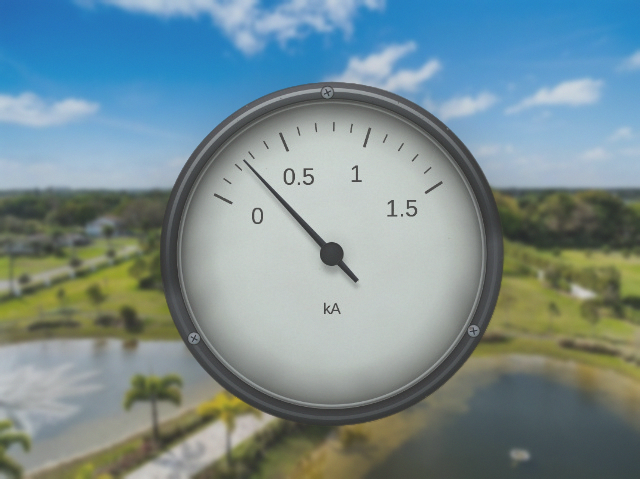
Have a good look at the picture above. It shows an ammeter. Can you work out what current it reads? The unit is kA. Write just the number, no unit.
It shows 0.25
